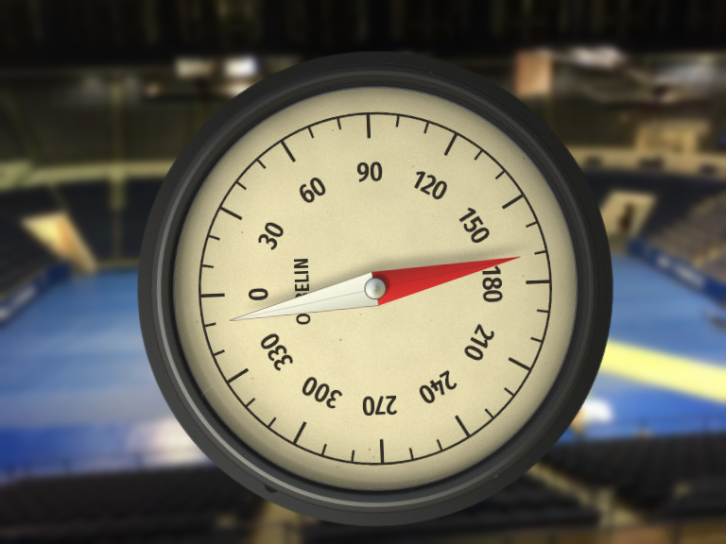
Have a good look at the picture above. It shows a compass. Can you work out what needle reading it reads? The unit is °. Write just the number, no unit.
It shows 170
